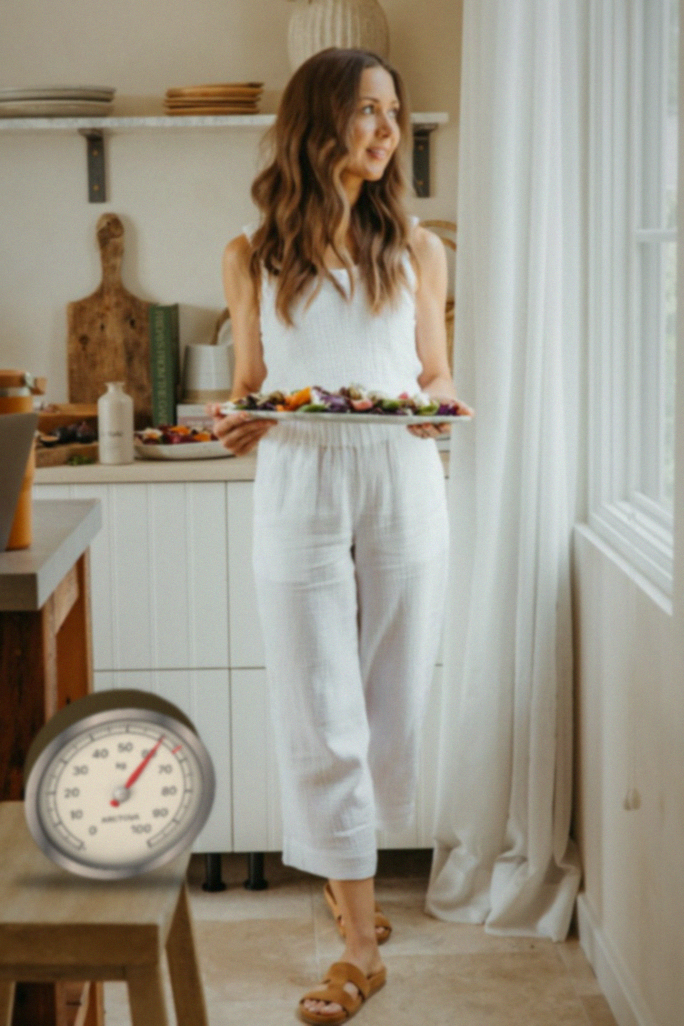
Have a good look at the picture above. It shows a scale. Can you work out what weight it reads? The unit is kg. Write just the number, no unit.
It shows 60
